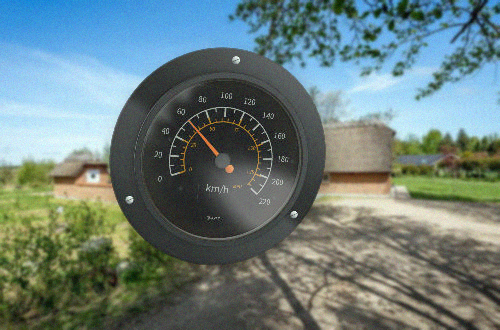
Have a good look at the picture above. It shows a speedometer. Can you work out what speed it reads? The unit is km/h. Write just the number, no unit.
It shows 60
